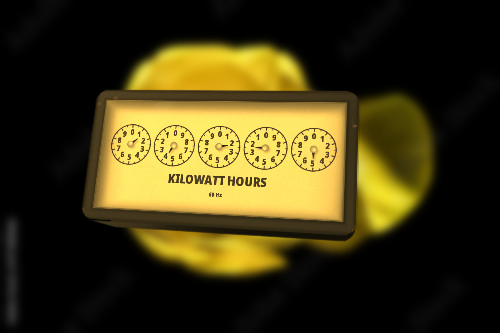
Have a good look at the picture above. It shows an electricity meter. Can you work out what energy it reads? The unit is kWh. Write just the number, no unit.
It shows 14225
